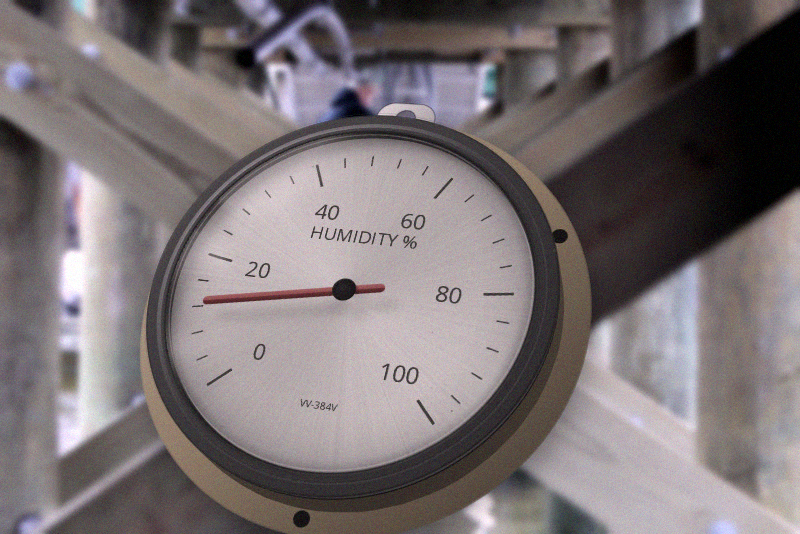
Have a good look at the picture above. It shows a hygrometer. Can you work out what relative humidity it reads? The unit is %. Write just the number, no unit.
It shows 12
